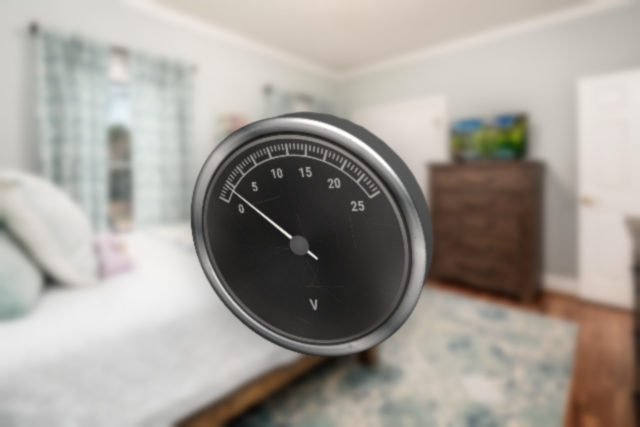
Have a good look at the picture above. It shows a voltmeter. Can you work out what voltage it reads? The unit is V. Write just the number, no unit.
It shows 2.5
